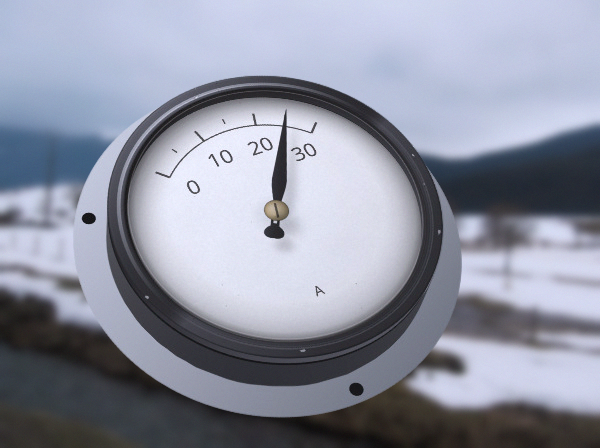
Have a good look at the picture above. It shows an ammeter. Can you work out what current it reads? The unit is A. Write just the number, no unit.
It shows 25
